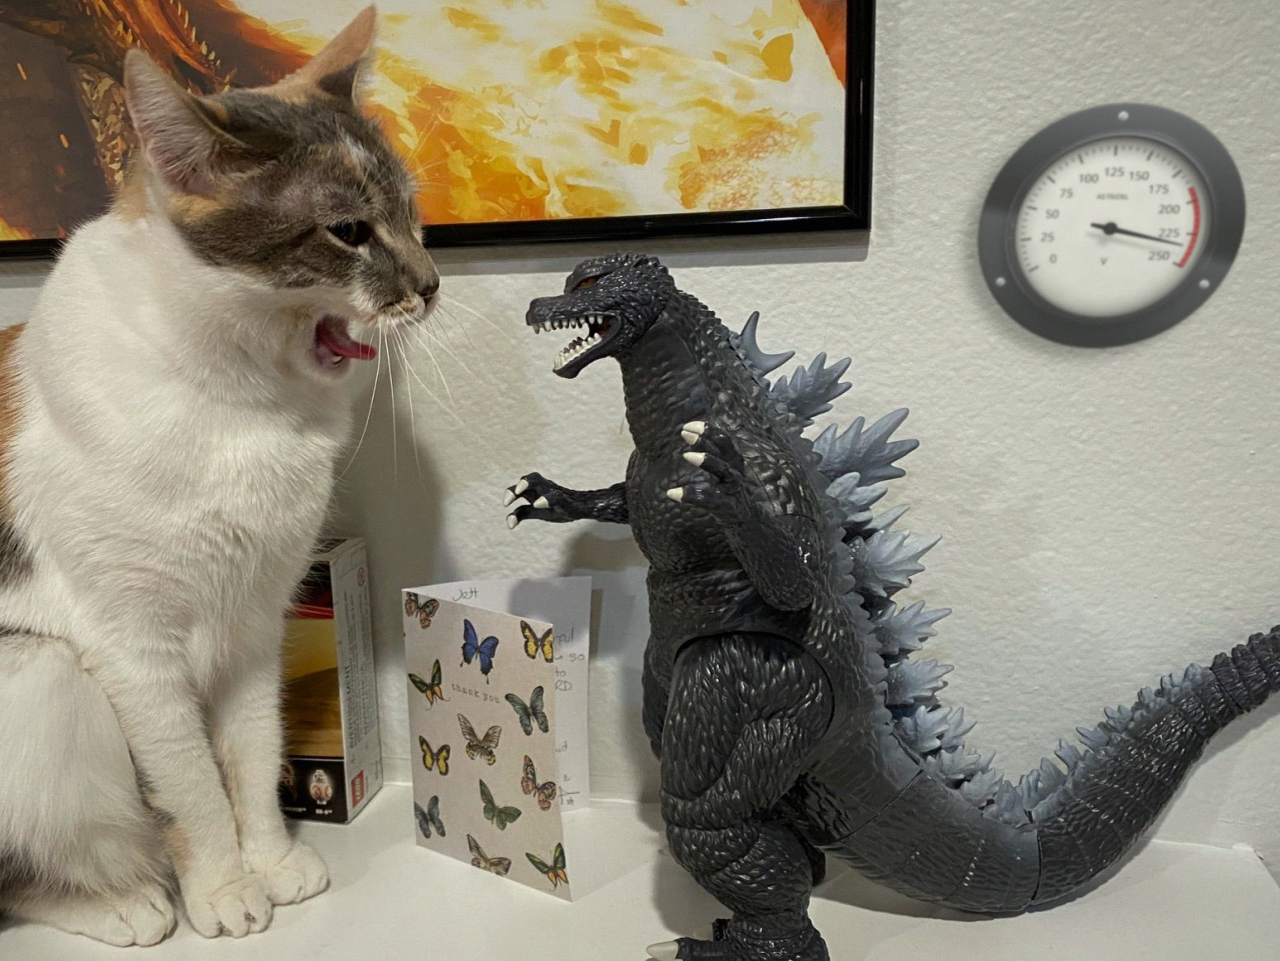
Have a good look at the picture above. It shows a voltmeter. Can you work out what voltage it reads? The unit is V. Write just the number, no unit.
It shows 235
